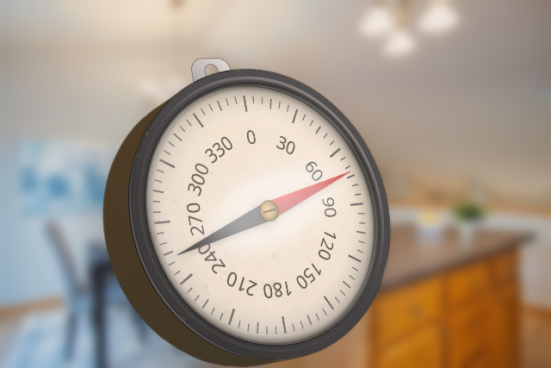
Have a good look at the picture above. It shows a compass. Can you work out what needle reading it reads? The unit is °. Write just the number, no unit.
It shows 72.5
